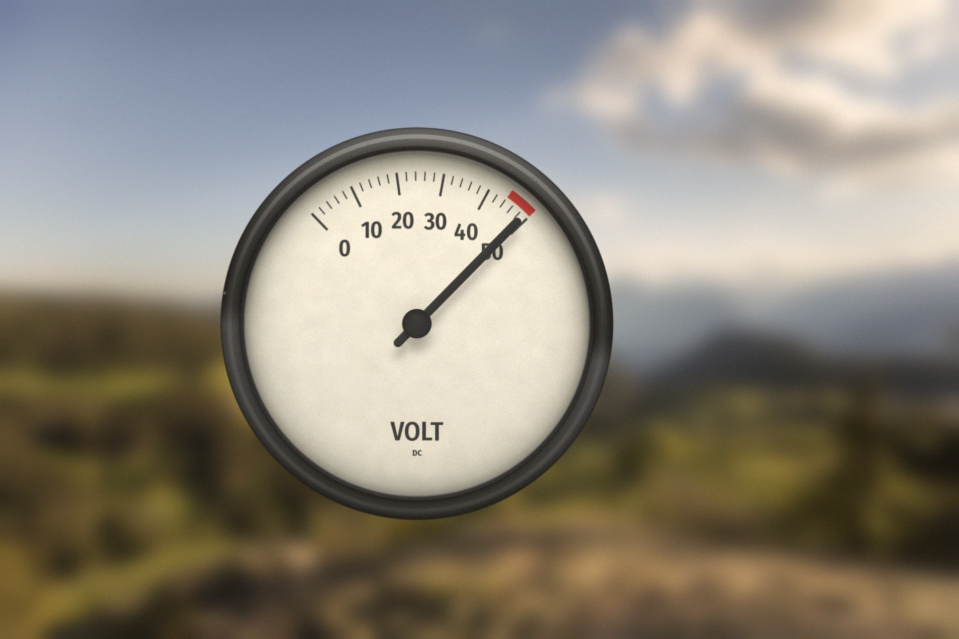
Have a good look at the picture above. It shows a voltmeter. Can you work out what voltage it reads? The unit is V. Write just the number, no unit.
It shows 49
